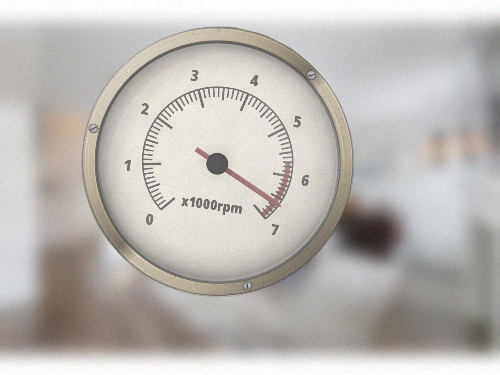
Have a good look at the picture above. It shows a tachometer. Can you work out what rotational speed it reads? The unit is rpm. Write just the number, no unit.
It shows 6600
